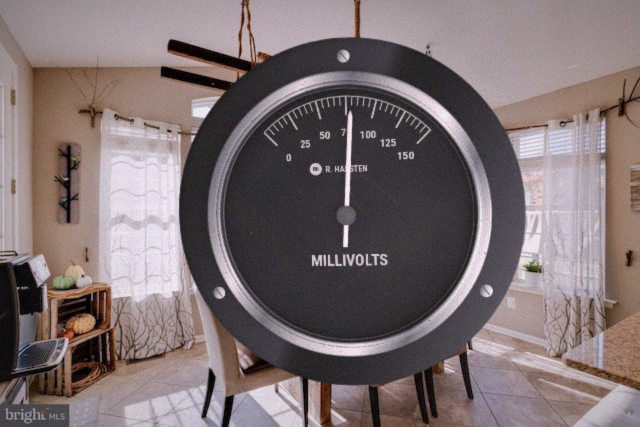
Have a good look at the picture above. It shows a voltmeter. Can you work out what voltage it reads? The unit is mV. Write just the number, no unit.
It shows 80
